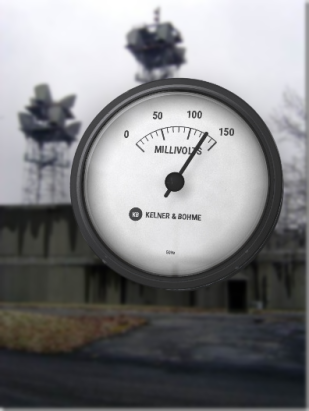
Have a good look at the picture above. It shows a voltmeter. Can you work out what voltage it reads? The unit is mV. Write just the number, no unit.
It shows 130
